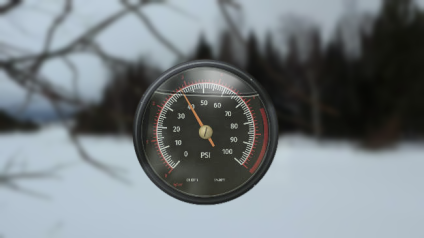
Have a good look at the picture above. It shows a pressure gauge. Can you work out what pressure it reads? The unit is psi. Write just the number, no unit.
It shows 40
